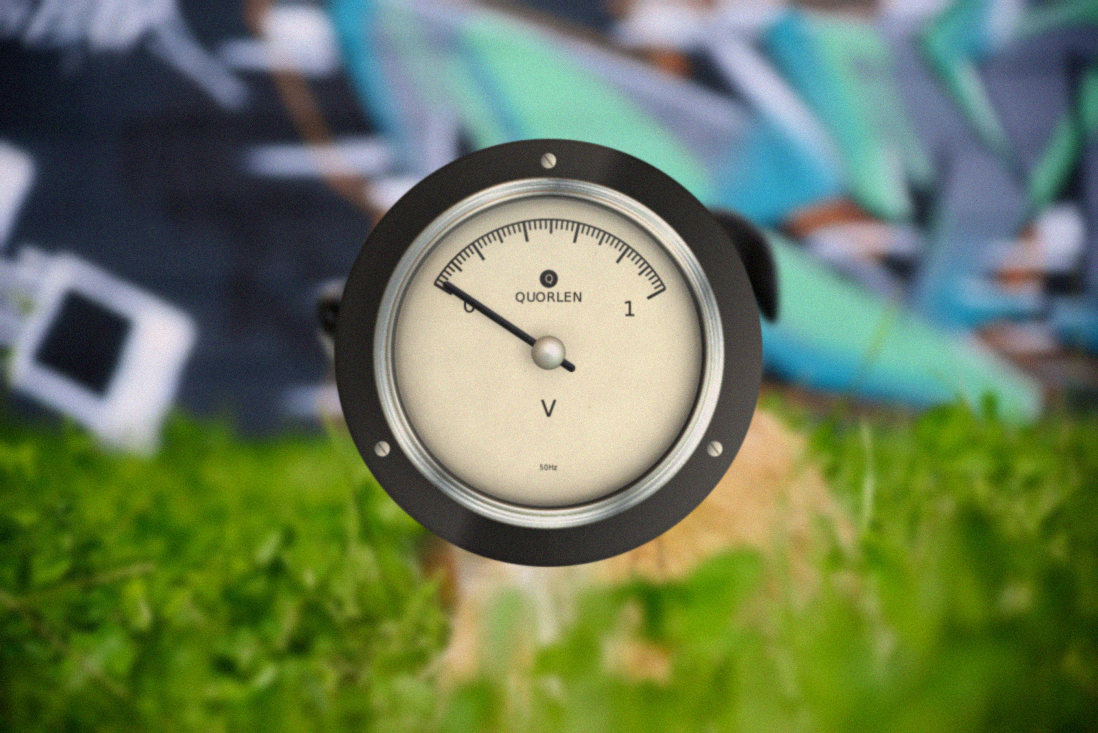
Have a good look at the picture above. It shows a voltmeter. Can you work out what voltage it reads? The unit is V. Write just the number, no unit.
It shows 0.02
